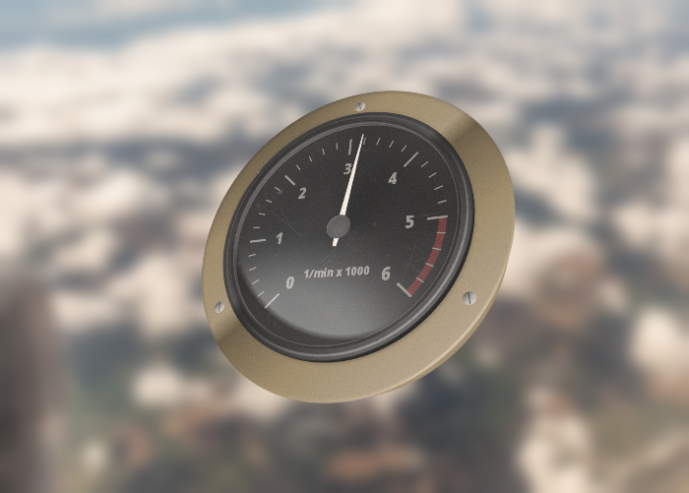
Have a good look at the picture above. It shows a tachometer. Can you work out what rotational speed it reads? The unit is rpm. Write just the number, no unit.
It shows 3200
